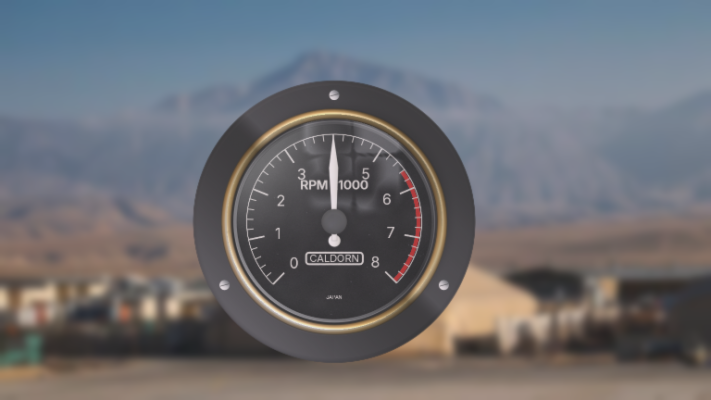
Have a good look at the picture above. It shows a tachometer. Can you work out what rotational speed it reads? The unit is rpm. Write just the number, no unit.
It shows 4000
